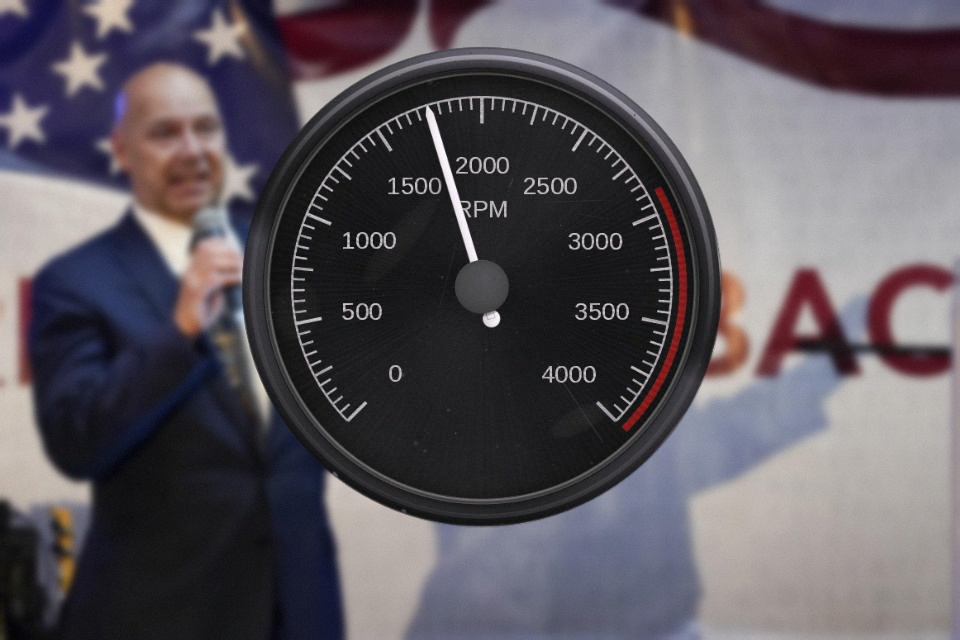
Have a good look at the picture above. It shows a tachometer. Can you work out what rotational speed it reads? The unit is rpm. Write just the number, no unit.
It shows 1750
